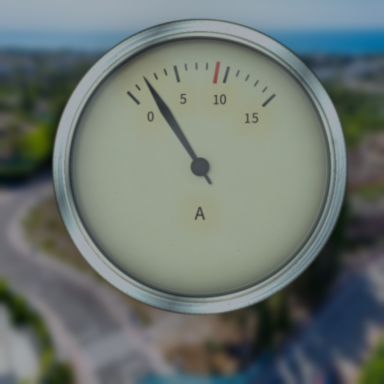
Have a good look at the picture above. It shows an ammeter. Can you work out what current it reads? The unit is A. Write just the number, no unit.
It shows 2
